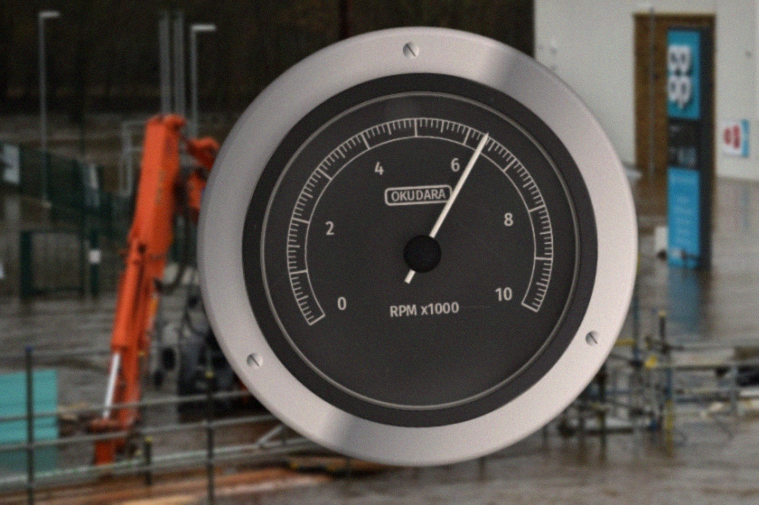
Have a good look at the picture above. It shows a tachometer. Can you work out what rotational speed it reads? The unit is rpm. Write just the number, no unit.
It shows 6300
